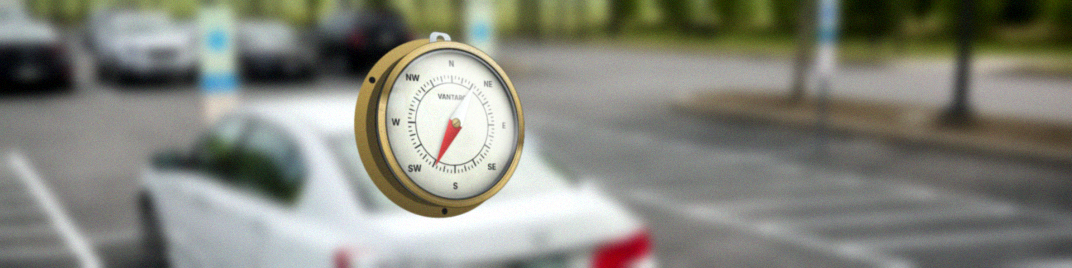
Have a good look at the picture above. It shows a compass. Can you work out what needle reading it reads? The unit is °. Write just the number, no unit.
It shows 210
